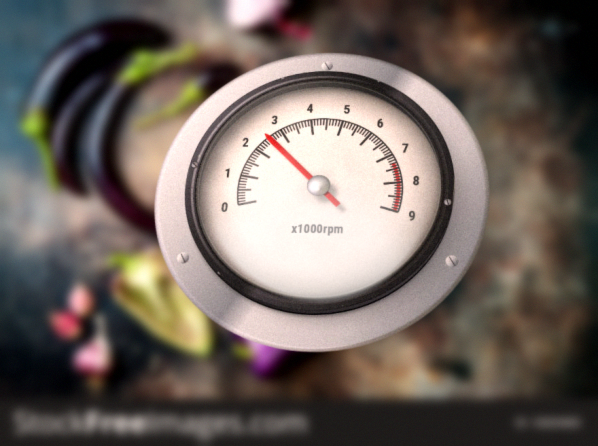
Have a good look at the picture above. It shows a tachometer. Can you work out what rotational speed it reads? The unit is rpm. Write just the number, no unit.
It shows 2500
